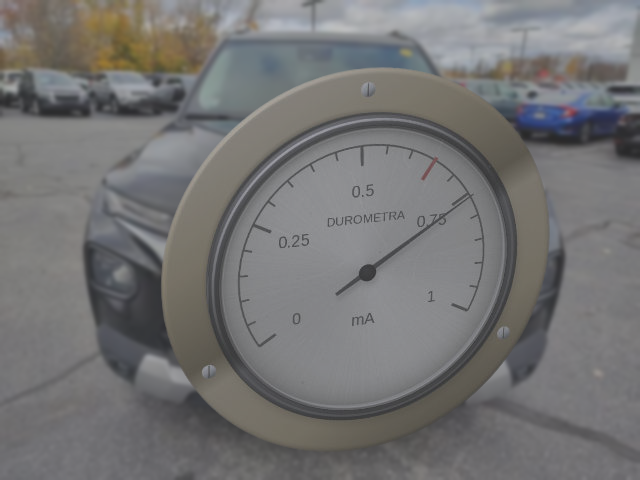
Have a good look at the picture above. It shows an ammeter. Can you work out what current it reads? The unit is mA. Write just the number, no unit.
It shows 0.75
